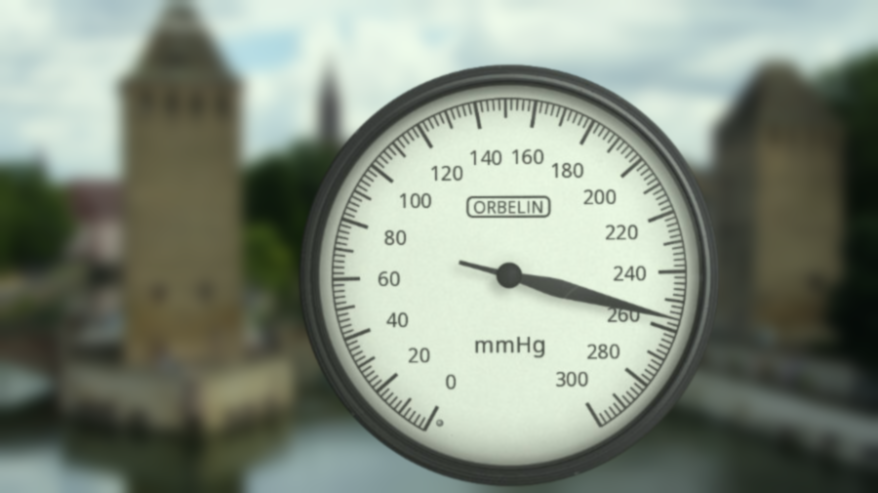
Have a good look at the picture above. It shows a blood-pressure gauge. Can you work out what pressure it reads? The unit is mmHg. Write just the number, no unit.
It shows 256
